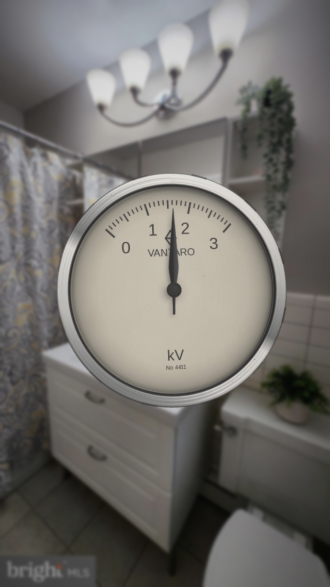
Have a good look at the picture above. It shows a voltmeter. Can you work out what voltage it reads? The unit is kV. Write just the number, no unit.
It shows 1.6
